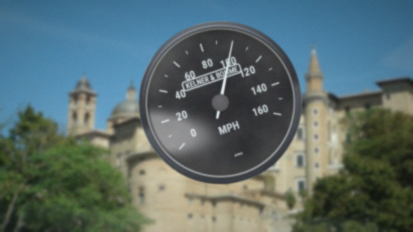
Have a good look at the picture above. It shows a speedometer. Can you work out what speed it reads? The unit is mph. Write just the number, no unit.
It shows 100
